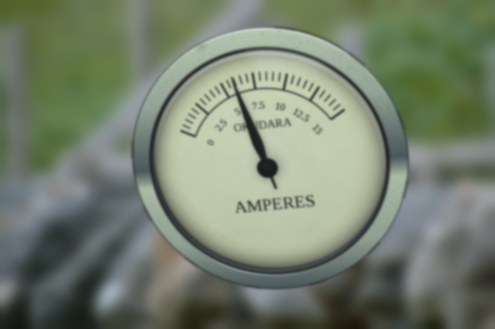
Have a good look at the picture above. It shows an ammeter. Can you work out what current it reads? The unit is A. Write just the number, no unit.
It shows 6
